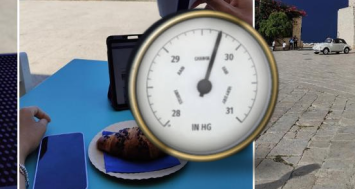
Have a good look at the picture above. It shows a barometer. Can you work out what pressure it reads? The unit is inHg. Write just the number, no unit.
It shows 29.7
